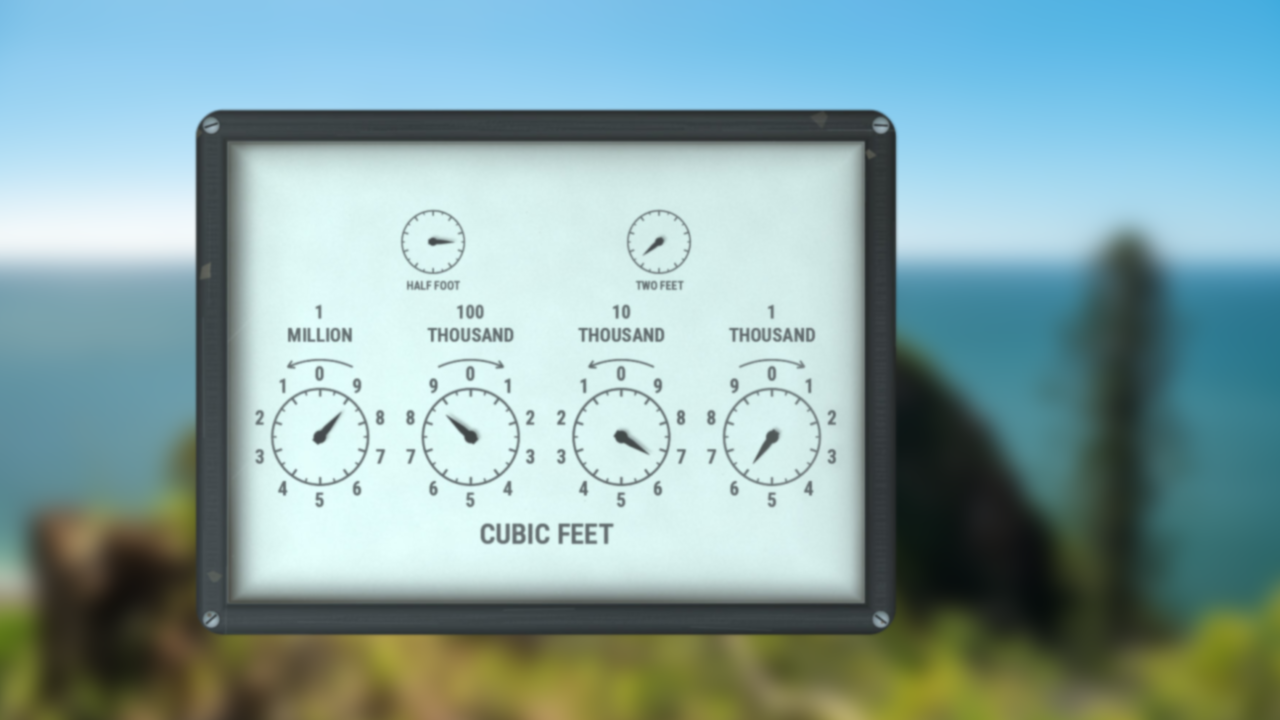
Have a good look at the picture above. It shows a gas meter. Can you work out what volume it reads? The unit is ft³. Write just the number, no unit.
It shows 886600
